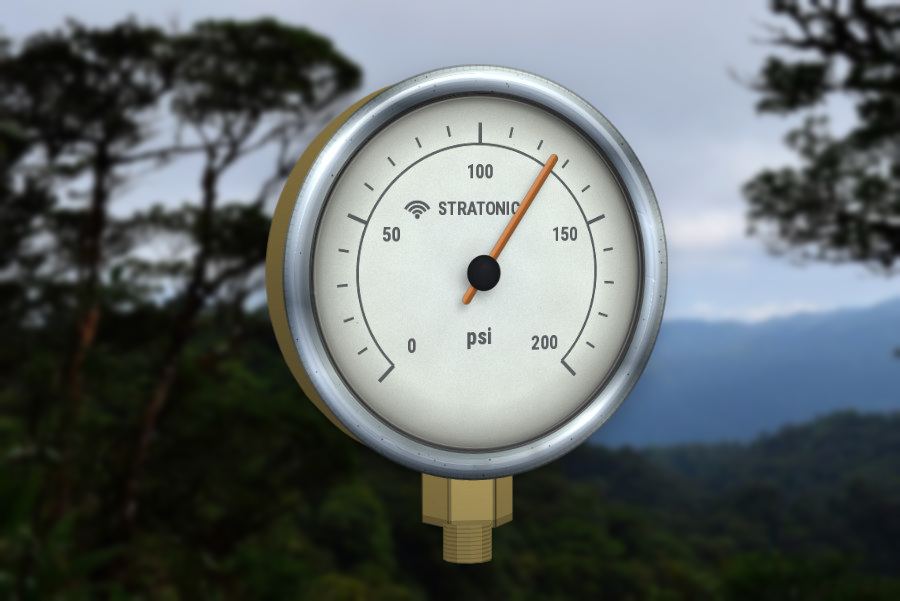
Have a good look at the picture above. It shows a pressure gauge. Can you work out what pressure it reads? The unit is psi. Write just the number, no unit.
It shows 125
